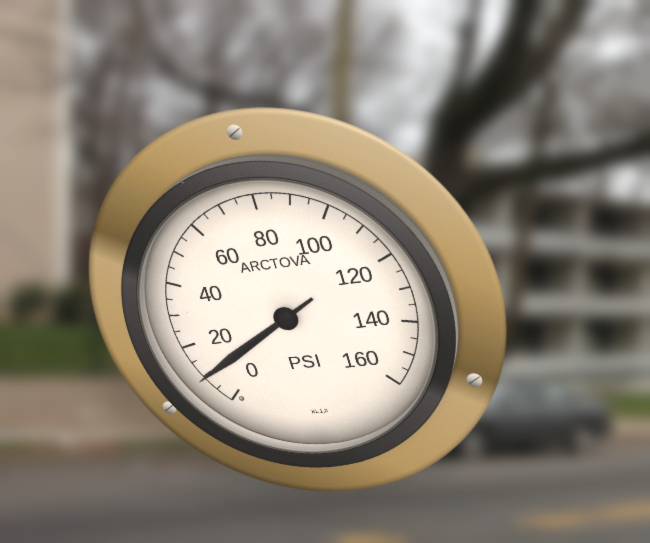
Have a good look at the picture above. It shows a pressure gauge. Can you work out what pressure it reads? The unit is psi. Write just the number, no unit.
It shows 10
